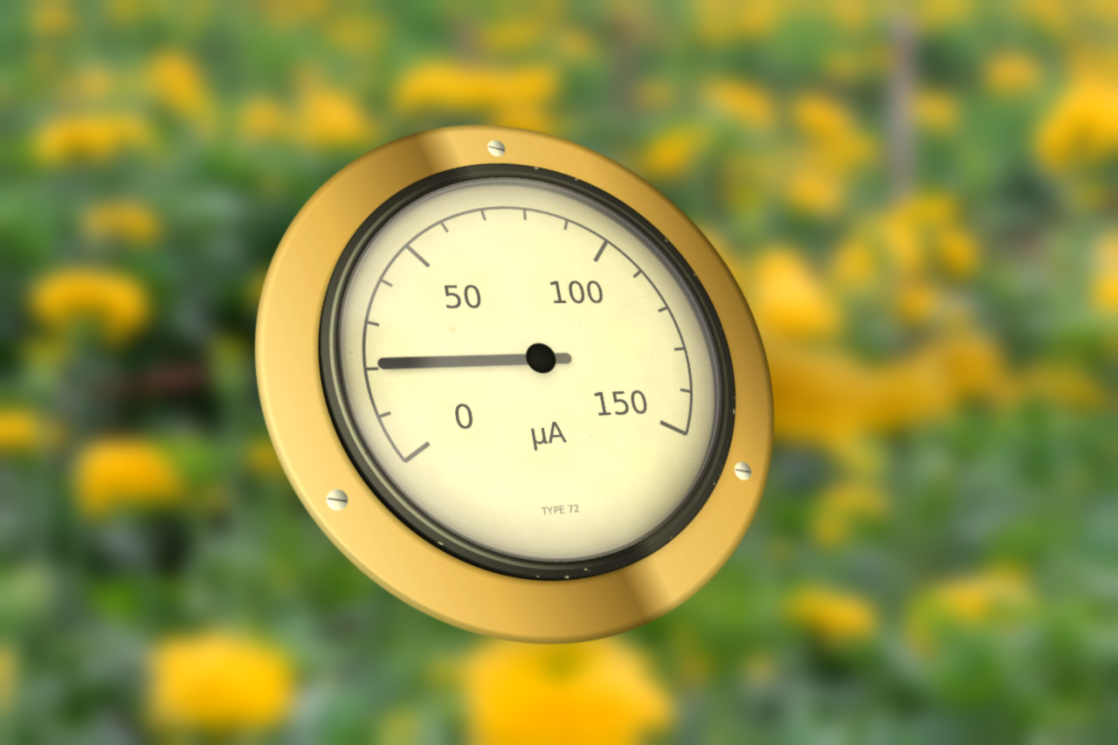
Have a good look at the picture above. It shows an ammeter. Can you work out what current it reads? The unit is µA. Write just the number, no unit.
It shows 20
